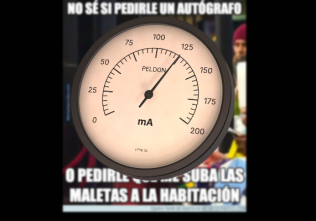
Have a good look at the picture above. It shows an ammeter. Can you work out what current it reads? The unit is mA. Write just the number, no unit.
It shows 125
